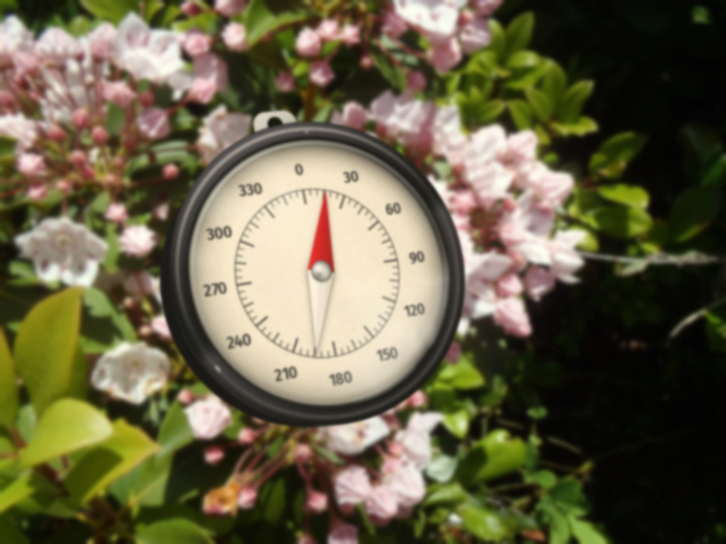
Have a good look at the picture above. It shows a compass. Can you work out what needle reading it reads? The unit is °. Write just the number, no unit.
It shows 15
